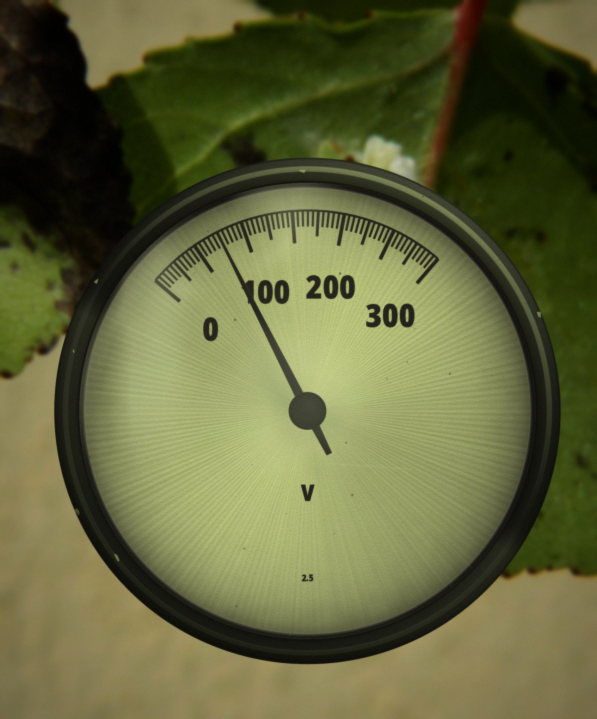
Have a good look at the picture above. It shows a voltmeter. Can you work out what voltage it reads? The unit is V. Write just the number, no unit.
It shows 75
